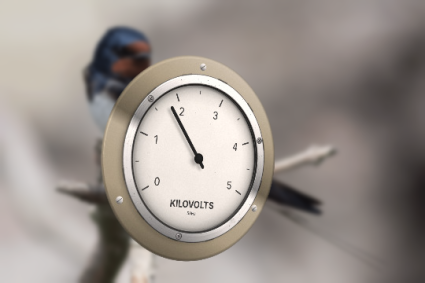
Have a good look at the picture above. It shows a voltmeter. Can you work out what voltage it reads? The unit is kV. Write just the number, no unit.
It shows 1.75
